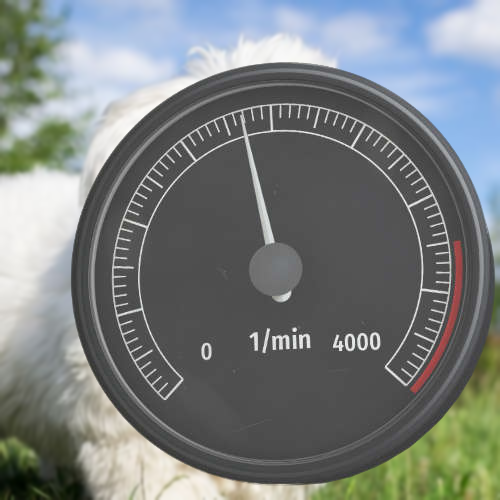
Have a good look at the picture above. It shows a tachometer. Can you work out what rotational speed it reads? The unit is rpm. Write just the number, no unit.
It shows 1850
